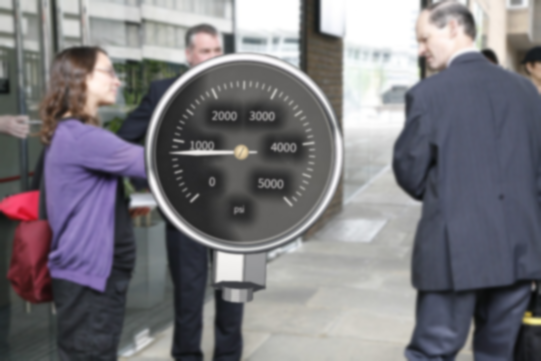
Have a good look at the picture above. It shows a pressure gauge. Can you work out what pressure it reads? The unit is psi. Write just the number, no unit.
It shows 800
